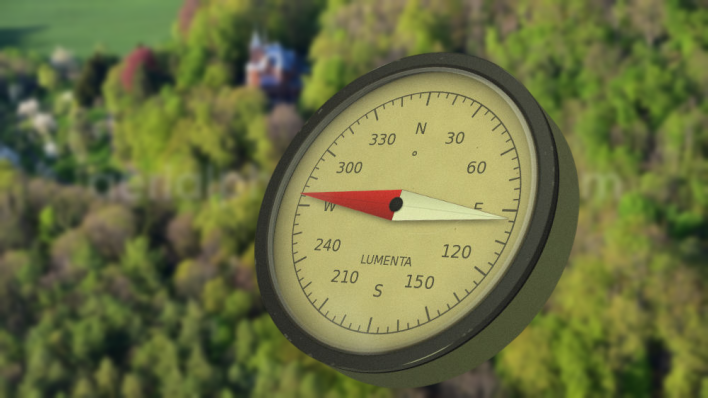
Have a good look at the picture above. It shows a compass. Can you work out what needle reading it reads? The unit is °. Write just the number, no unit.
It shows 275
